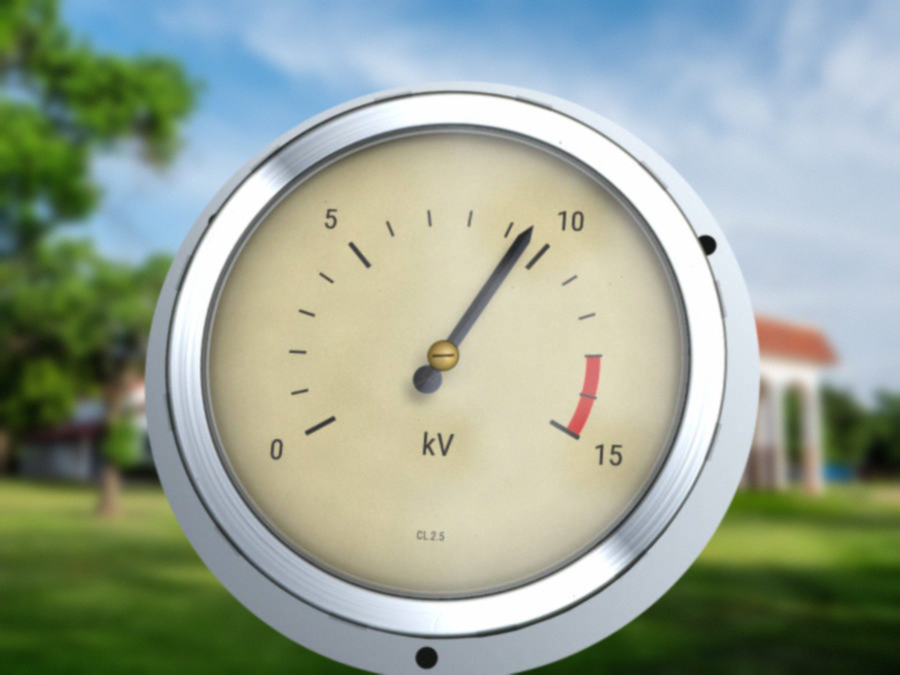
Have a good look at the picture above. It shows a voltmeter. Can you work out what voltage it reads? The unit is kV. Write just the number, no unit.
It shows 9.5
